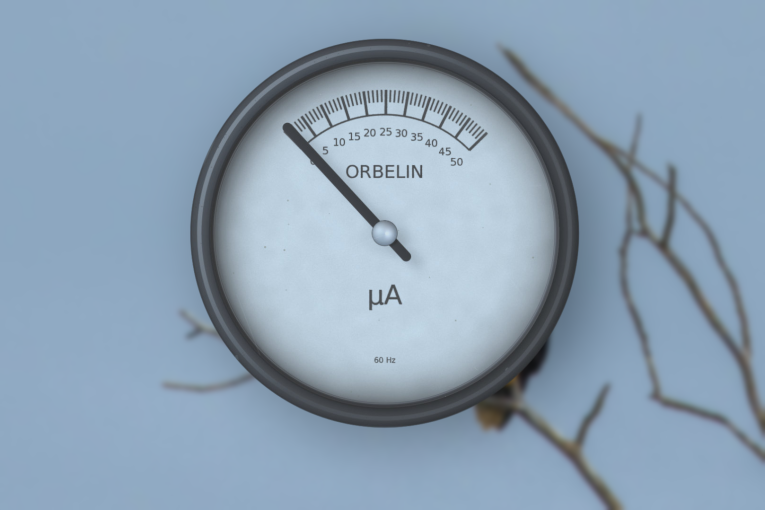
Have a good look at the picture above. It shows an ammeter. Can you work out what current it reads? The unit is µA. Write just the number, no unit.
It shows 1
